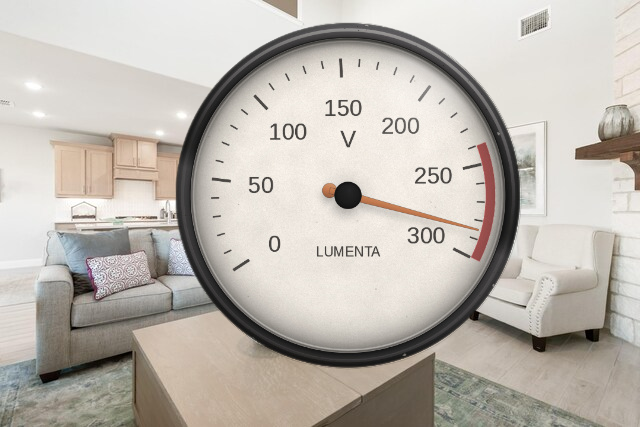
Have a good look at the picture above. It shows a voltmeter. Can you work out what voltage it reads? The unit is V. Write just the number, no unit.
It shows 285
